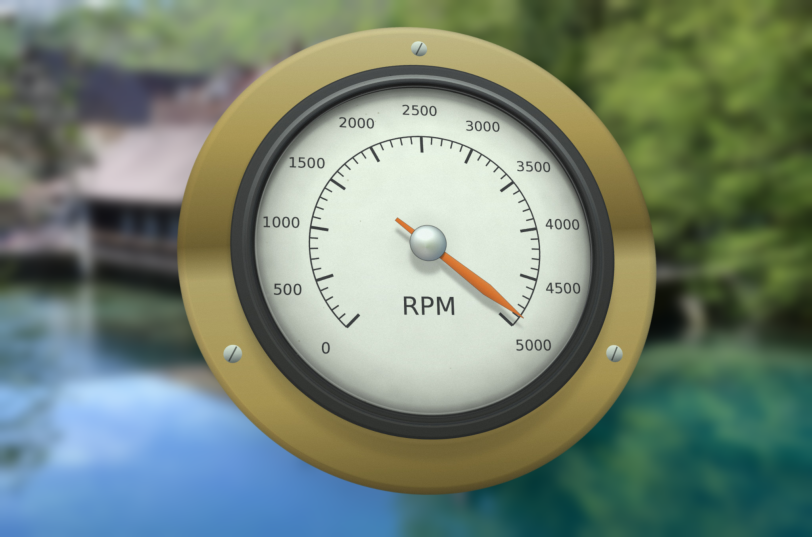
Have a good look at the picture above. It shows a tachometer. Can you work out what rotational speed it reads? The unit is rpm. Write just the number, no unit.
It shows 4900
